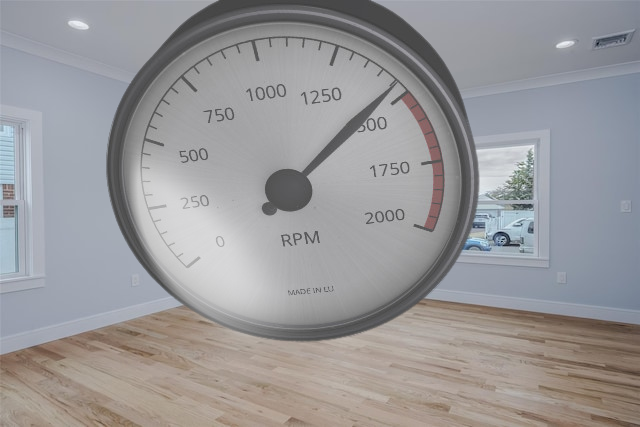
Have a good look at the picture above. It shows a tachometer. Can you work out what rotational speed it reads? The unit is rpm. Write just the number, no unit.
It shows 1450
